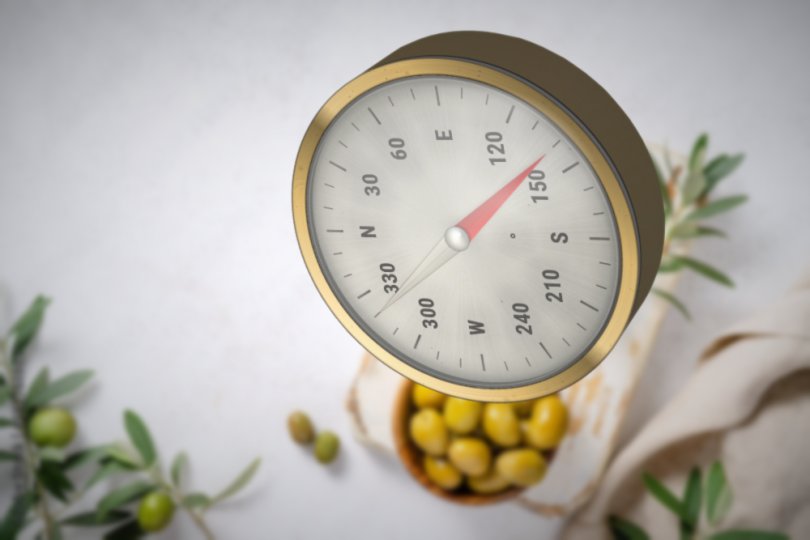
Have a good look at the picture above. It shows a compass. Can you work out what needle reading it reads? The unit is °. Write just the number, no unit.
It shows 140
